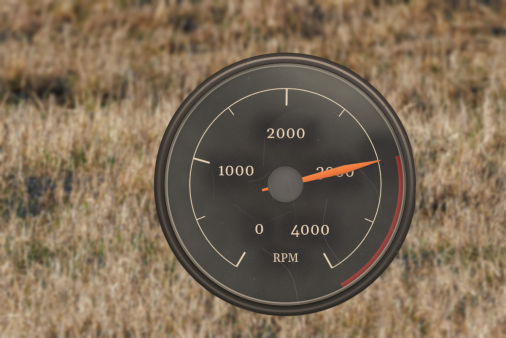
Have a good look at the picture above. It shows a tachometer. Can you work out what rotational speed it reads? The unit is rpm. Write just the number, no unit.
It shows 3000
